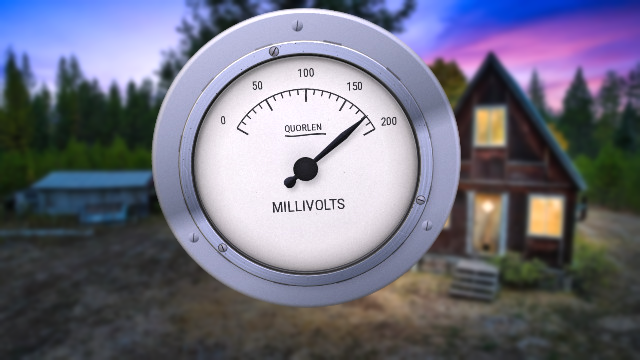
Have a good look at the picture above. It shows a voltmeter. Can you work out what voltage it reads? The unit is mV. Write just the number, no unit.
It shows 180
